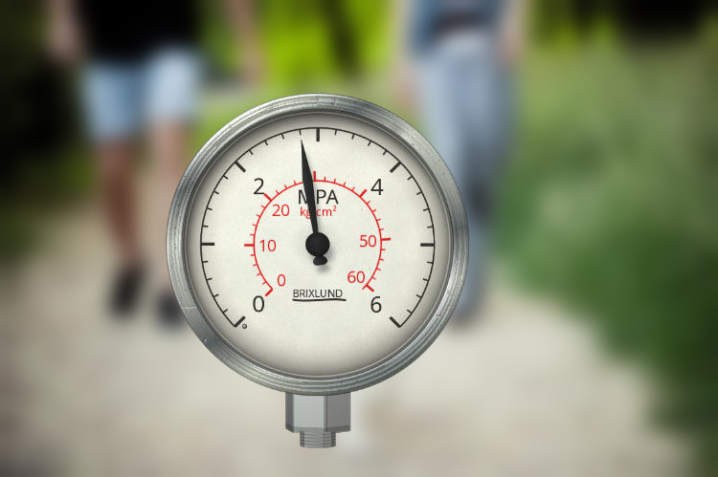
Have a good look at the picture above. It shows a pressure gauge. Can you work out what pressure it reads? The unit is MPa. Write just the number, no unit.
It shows 2.8
